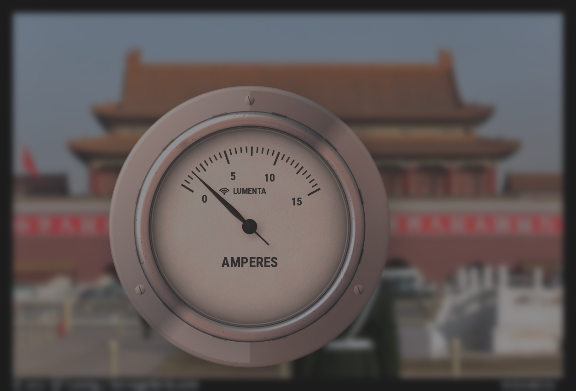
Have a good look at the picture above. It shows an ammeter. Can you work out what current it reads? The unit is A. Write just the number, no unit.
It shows 1.5
